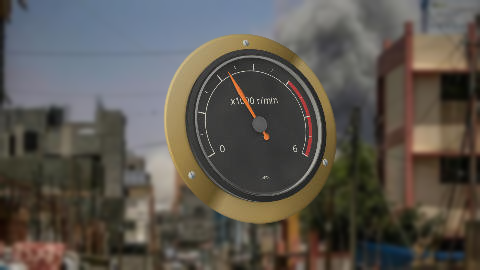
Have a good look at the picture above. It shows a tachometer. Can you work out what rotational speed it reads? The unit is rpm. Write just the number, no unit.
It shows 2250
